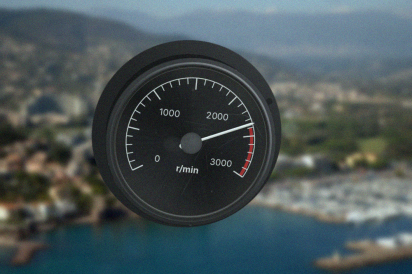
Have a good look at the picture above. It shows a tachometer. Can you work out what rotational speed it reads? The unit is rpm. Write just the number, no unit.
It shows 2350
